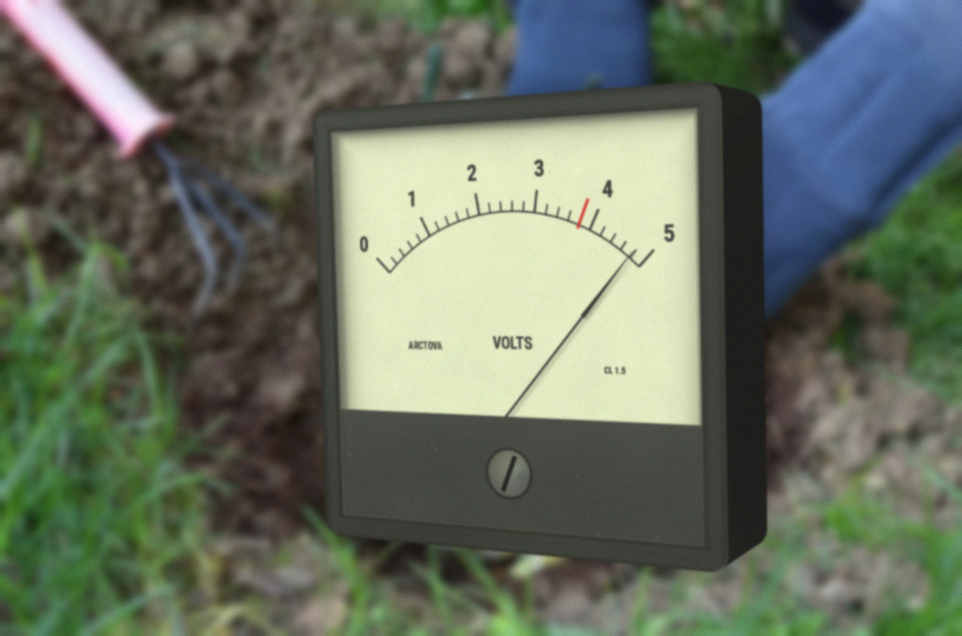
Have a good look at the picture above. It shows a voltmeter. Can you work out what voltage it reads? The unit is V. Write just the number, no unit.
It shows 4.8
